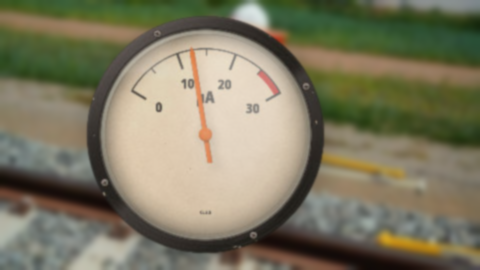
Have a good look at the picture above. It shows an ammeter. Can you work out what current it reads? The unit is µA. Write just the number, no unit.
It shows 12.5
